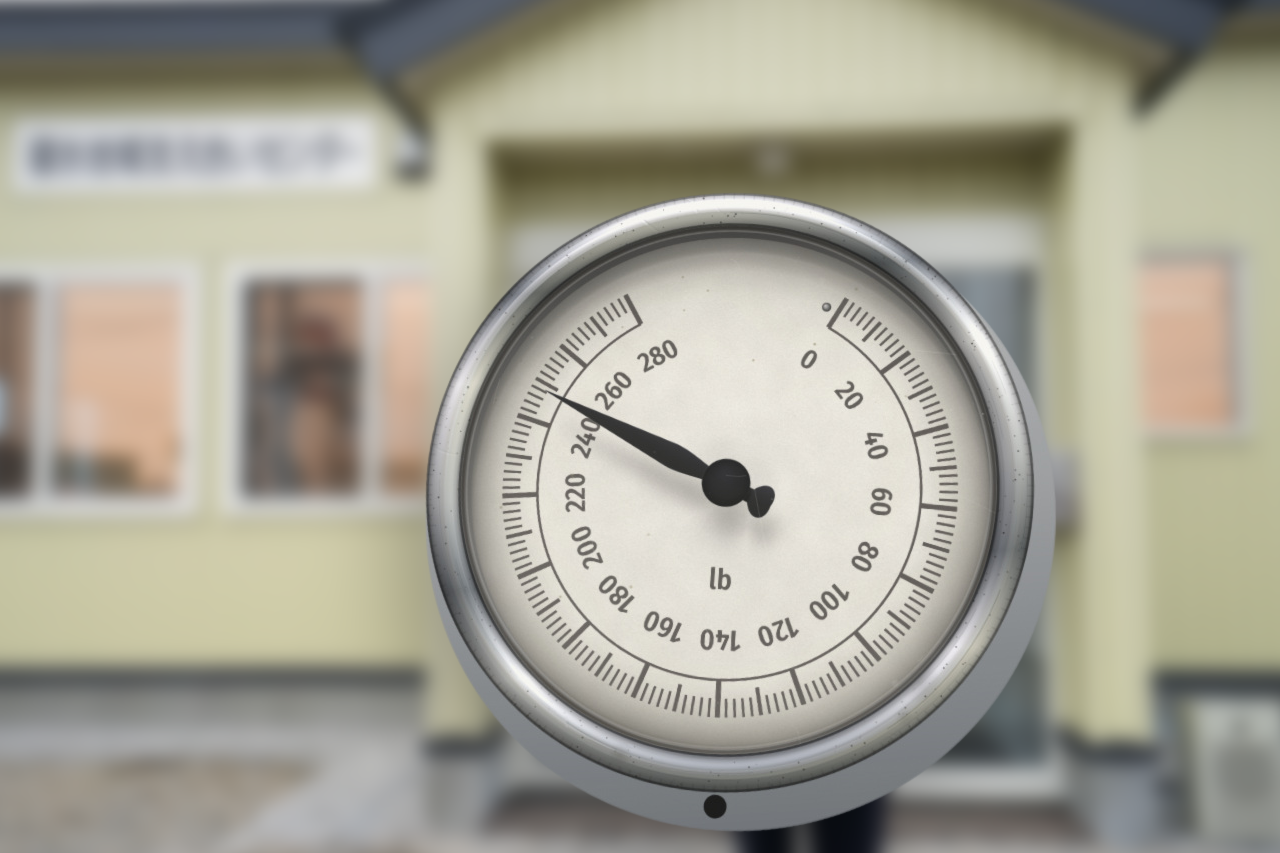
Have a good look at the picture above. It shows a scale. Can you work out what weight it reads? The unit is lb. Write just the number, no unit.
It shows 248
